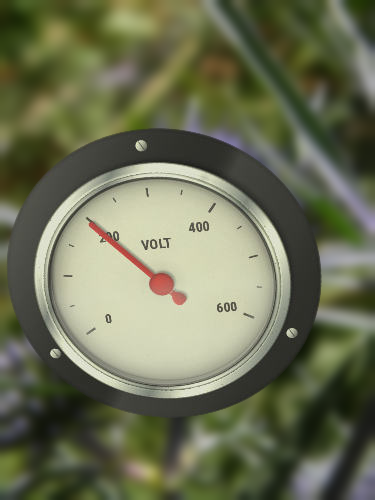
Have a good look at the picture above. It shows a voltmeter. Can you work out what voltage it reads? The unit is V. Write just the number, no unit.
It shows 200
